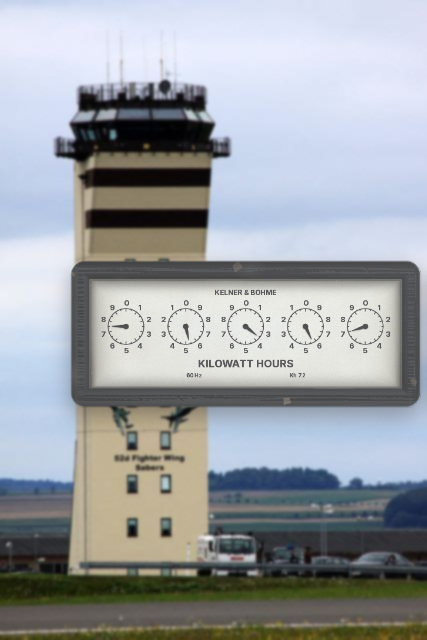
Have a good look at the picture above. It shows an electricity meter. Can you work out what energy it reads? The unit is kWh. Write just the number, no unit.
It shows 75357
